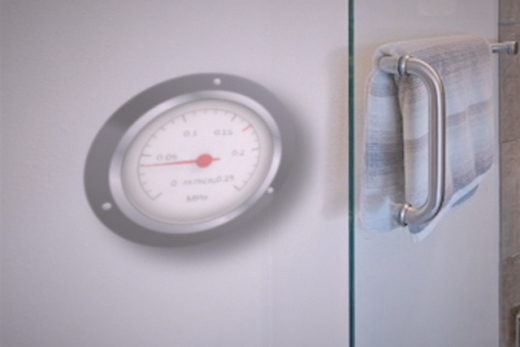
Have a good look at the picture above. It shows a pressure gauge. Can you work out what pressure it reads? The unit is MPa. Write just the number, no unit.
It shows 0.04
